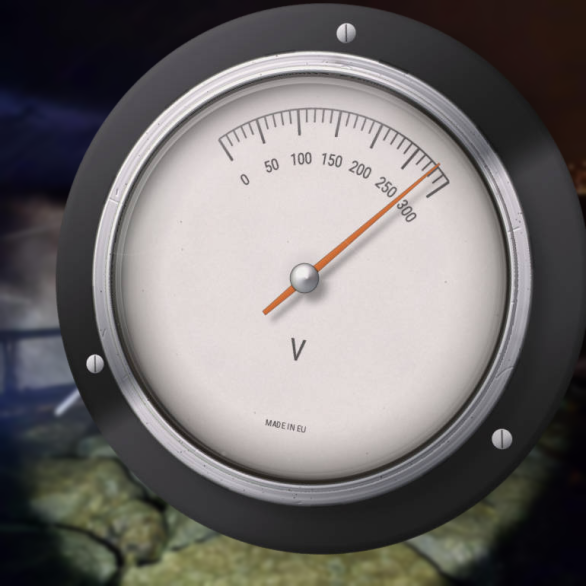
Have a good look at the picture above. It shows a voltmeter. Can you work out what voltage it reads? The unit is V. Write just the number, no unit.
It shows 280
